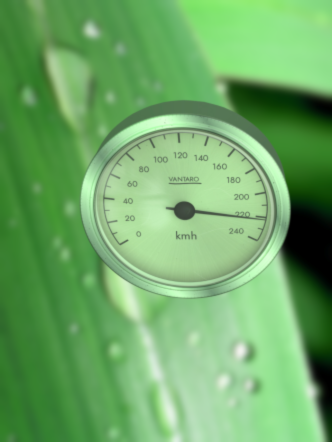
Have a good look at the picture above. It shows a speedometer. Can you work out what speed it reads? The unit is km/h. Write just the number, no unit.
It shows 220
